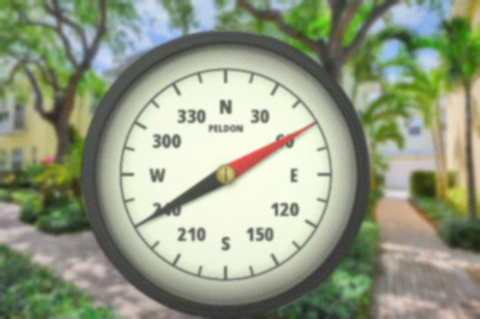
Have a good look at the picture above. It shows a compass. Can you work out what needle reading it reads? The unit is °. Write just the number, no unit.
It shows 60
